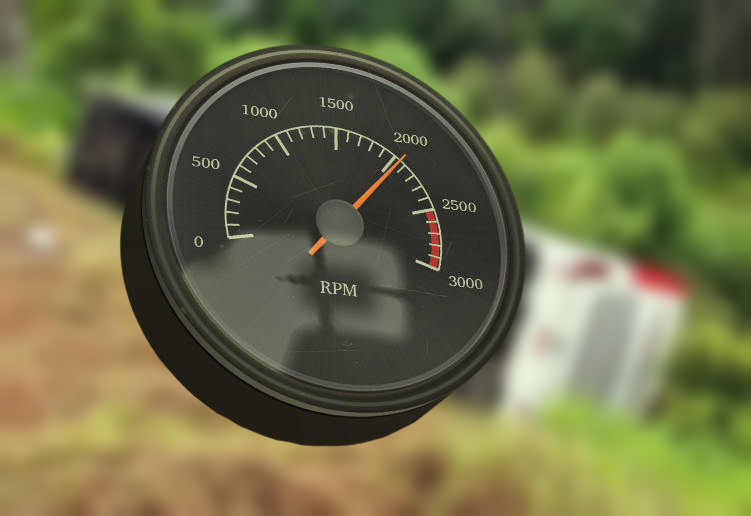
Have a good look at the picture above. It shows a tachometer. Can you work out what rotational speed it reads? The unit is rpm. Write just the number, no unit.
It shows 2050
